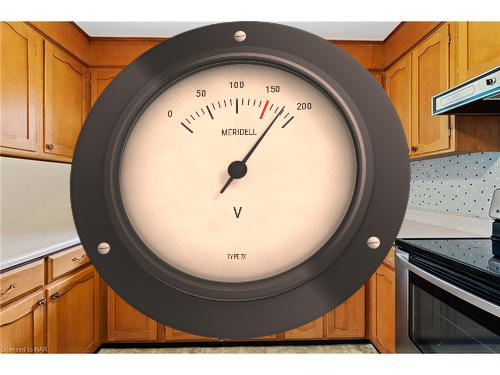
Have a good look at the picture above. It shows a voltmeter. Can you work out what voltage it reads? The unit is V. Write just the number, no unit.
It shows 180
